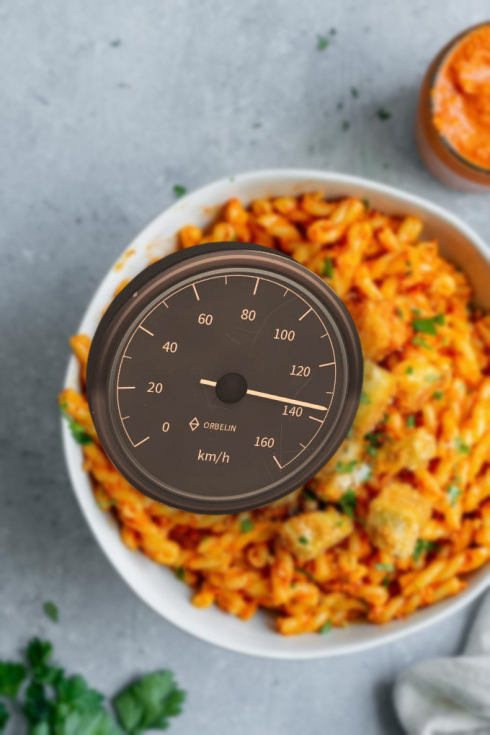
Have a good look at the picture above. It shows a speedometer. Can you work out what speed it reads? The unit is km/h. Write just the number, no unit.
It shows 135
